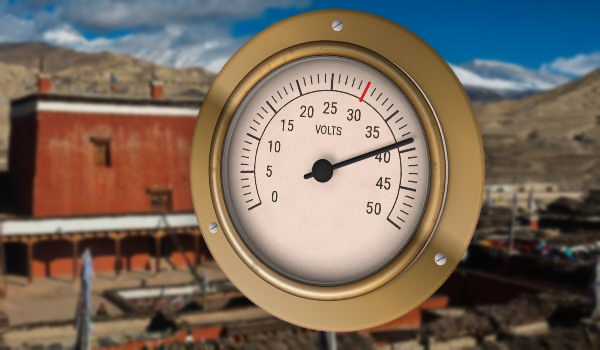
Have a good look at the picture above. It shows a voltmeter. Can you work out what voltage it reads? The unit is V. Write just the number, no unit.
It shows 39
